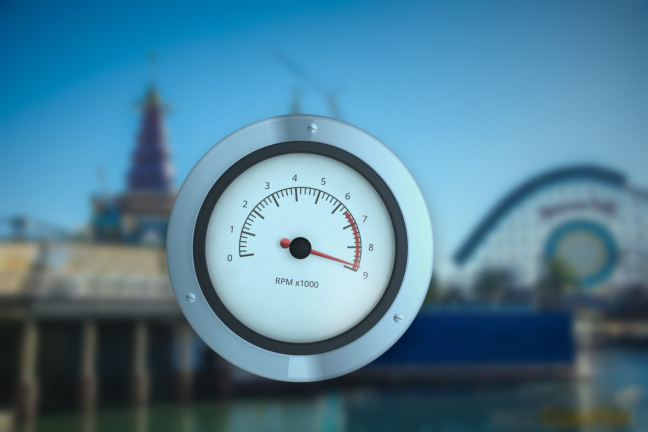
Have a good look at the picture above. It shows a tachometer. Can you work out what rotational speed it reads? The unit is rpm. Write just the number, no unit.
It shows 8800
